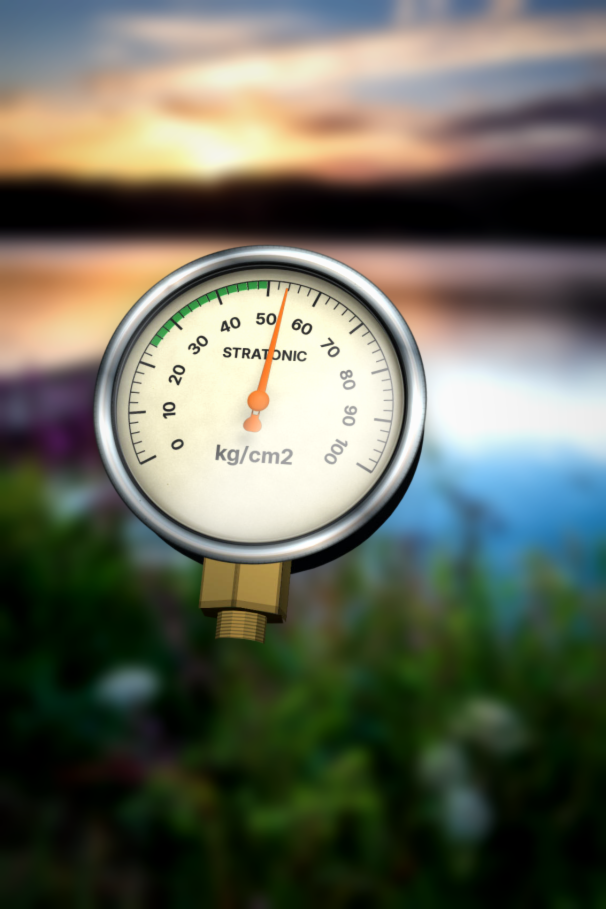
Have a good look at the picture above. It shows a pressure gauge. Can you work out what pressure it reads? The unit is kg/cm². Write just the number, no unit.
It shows 54
